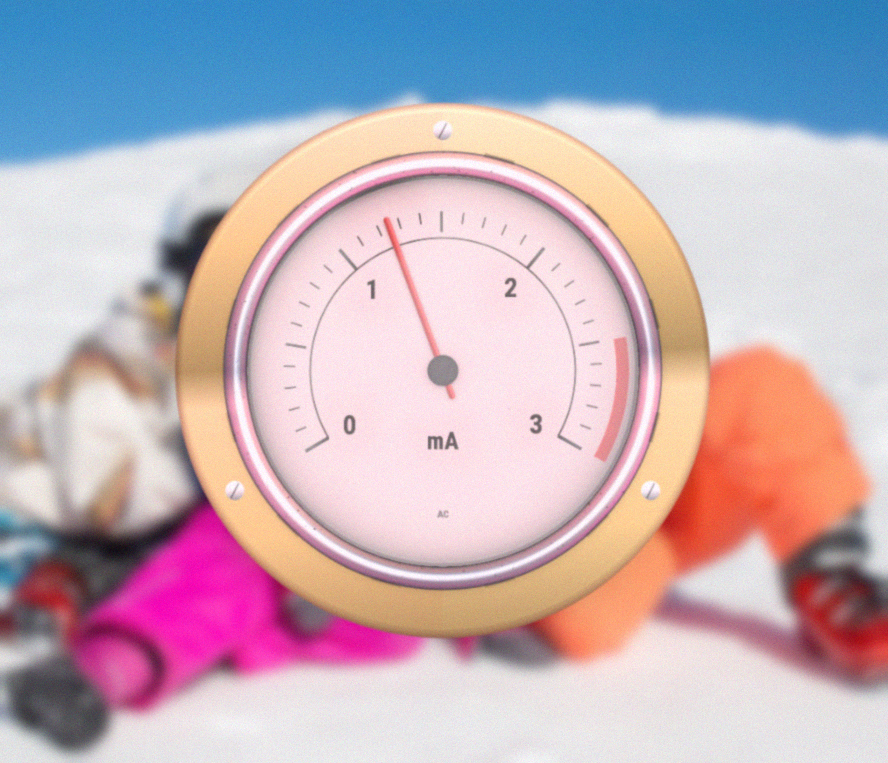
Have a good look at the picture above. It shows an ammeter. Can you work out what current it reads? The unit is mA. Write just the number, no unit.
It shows 1.25
